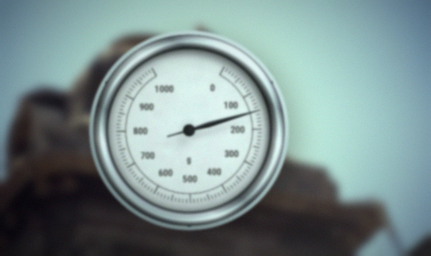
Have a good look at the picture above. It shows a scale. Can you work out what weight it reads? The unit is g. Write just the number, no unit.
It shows 150
